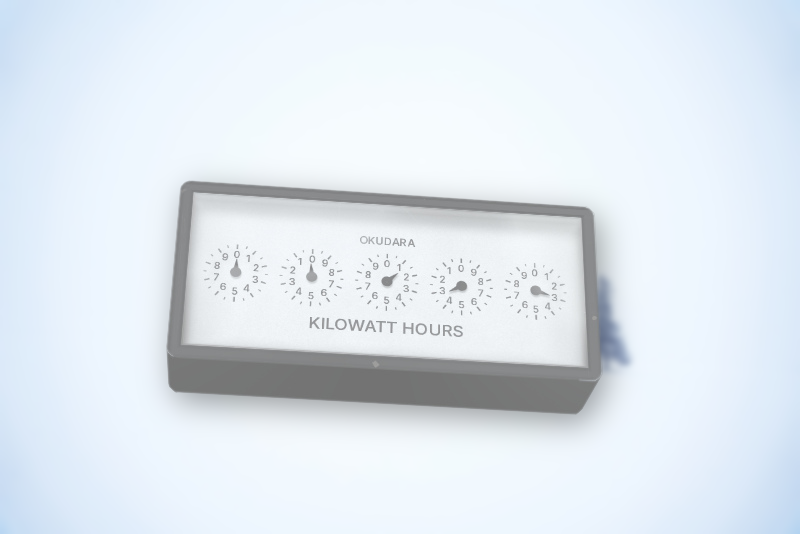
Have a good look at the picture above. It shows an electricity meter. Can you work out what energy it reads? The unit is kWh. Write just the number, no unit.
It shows 133
